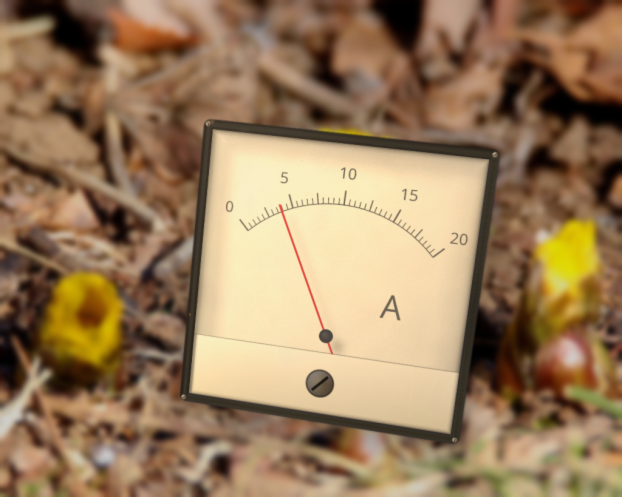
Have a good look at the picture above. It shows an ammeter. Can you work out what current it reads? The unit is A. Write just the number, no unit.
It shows 4
